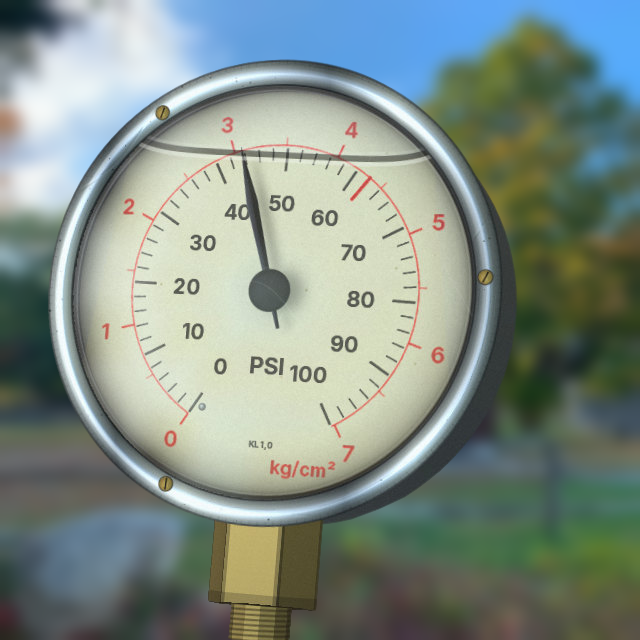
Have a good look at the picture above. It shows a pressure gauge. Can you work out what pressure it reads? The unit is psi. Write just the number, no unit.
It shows 44
